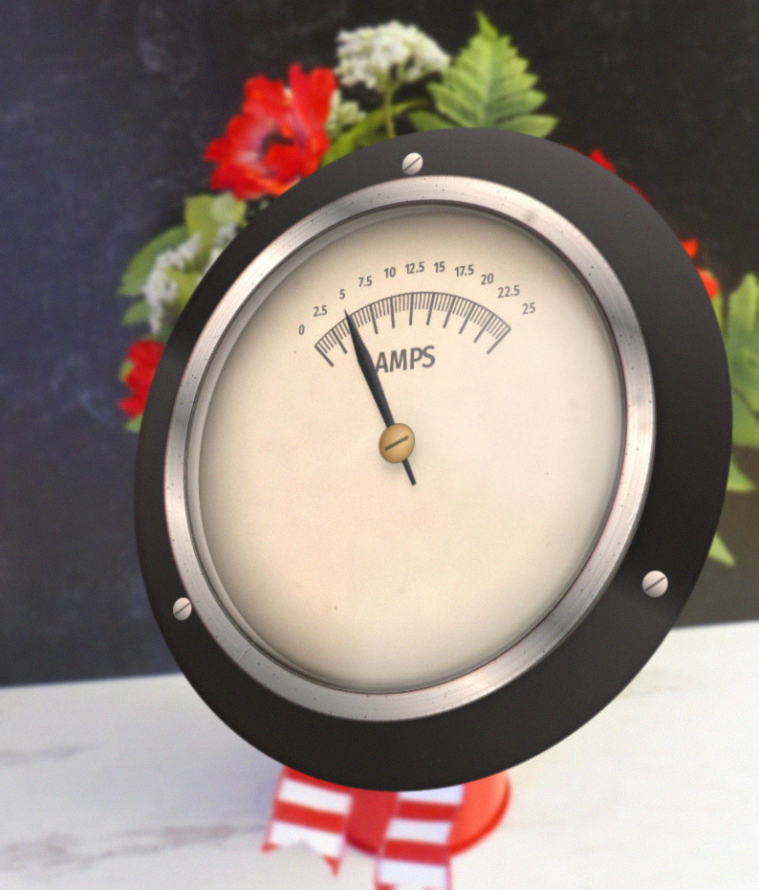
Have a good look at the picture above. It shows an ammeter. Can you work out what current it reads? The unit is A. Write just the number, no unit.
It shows 5
